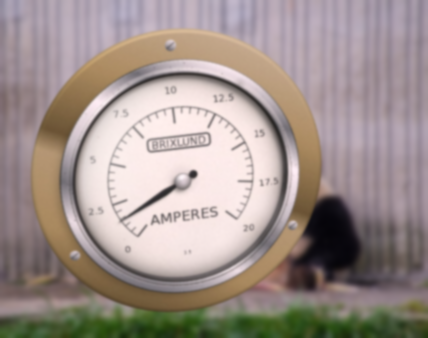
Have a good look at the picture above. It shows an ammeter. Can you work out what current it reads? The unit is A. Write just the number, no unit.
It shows 1.5
